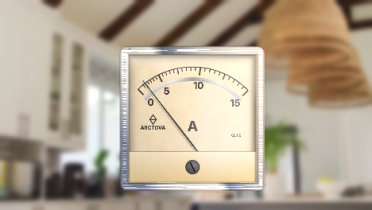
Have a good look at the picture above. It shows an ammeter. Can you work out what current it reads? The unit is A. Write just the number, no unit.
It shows 2.5
